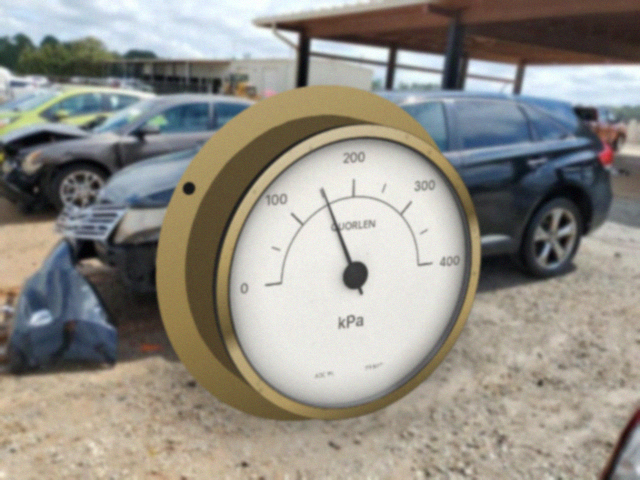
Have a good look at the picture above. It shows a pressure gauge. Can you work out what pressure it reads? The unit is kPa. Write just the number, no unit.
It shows 150
